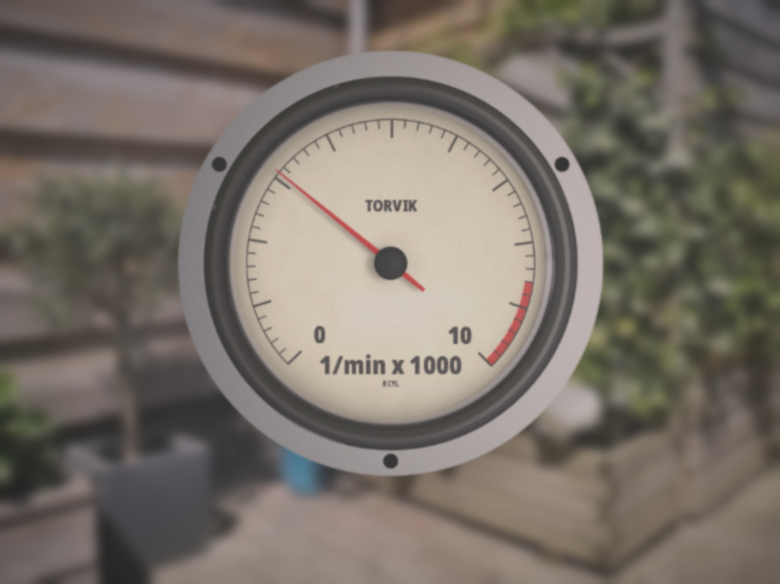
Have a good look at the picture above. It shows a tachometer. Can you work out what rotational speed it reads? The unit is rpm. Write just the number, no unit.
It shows 3100
